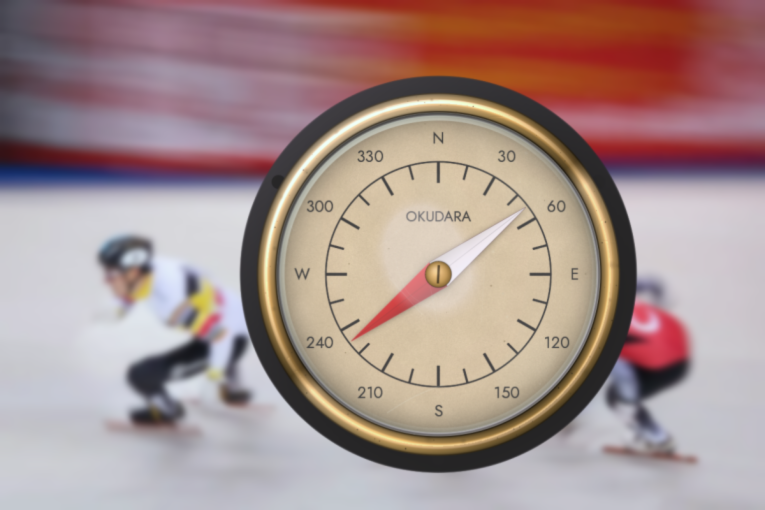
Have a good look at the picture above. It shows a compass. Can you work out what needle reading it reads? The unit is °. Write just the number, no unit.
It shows 232.5
